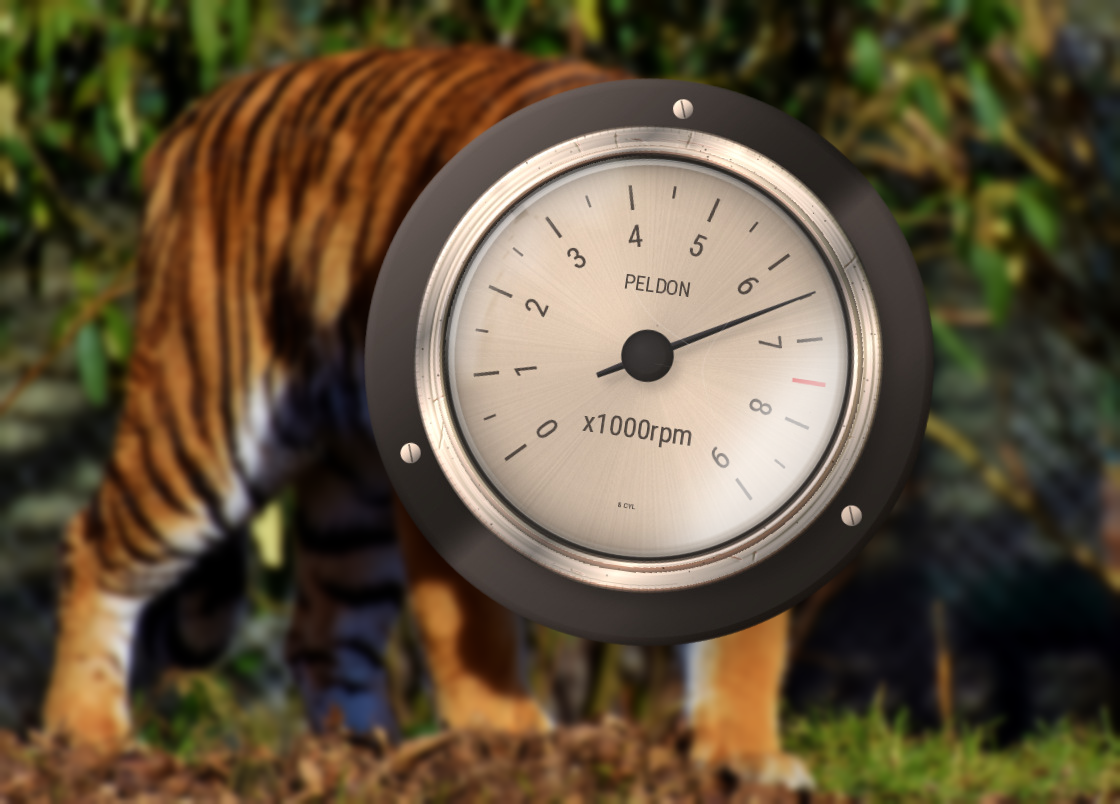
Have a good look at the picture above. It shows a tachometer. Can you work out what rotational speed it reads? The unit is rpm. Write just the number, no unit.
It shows 6500
